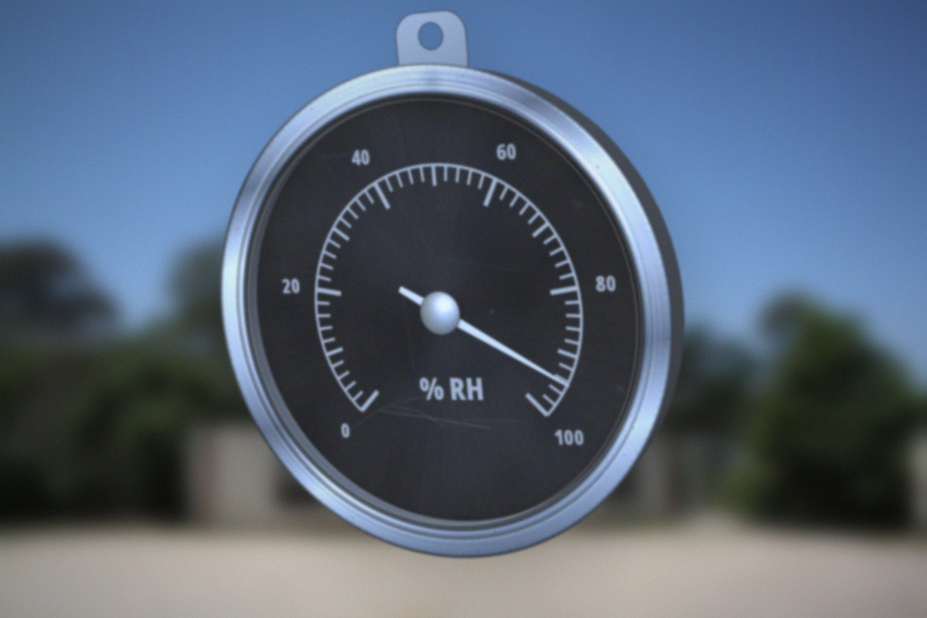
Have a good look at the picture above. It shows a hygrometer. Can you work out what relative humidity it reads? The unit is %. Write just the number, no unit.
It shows 94
